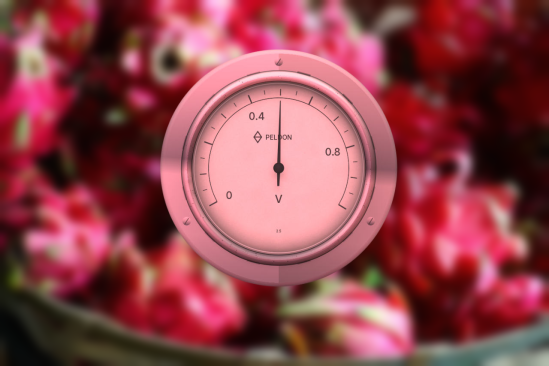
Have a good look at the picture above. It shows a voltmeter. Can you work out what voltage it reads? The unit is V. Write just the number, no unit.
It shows 0.5
